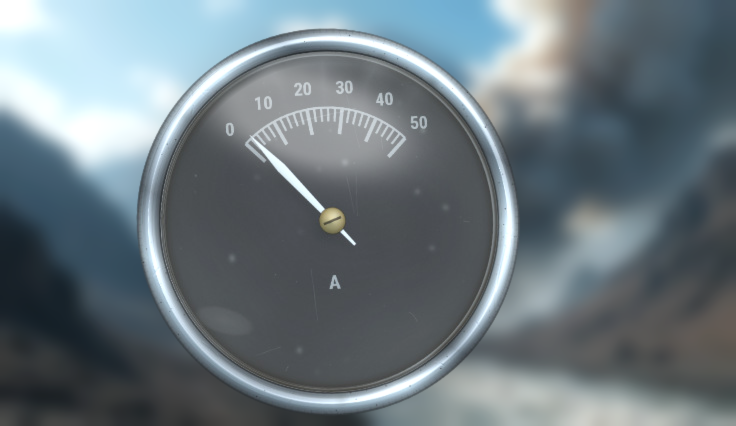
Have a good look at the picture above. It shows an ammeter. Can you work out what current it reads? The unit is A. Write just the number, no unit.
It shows 2
